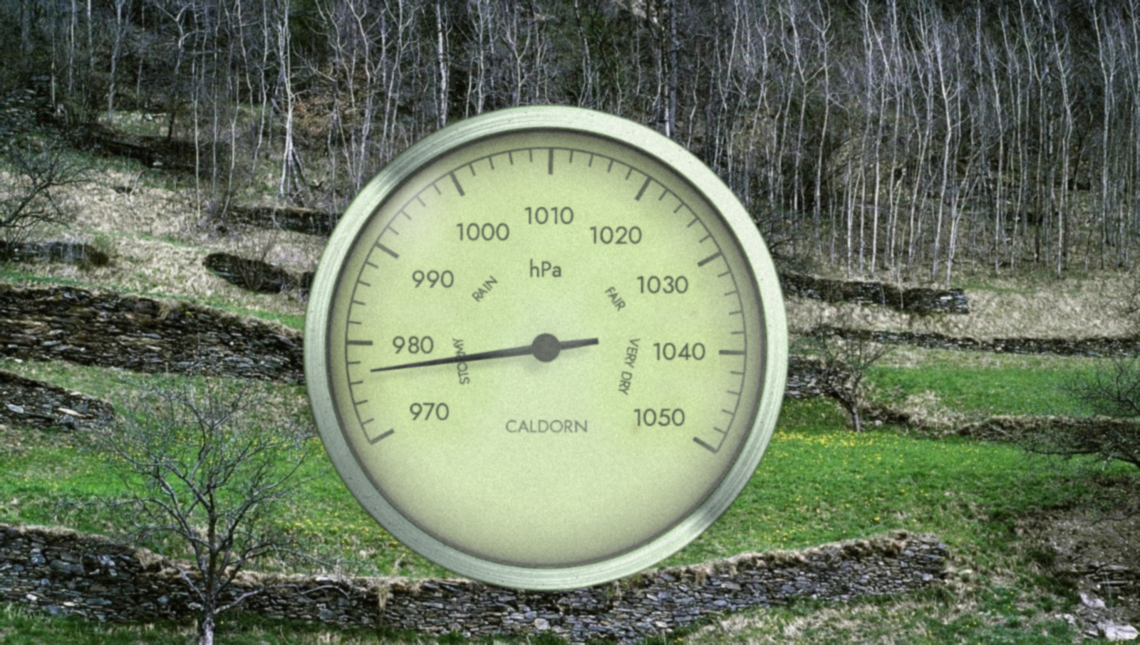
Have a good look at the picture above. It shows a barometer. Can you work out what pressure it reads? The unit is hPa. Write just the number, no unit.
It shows 977
